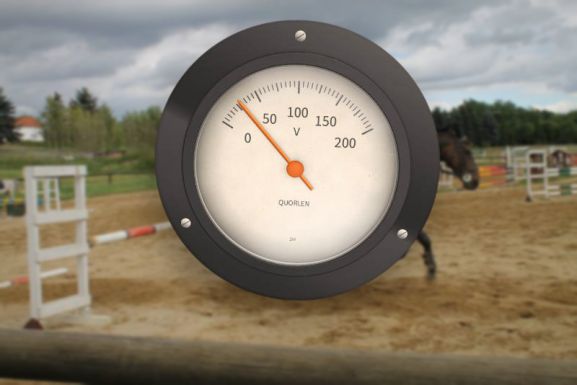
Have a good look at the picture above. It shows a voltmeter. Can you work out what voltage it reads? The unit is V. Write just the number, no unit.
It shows 30
